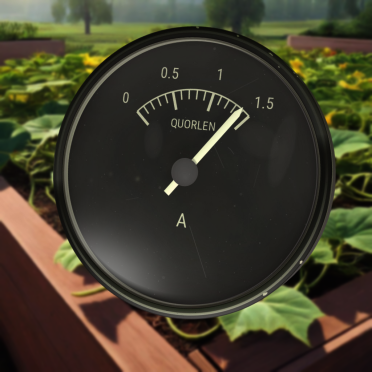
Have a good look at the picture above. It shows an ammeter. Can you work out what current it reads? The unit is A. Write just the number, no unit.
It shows 1.4
